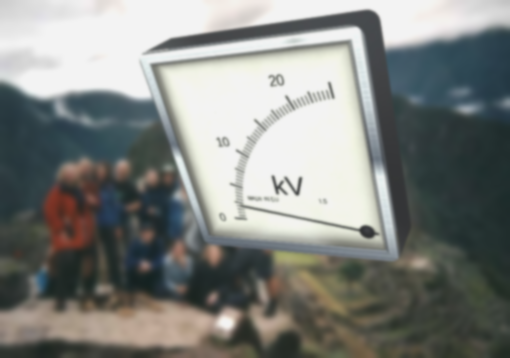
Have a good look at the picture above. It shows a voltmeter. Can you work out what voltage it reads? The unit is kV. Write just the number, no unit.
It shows 2.5
